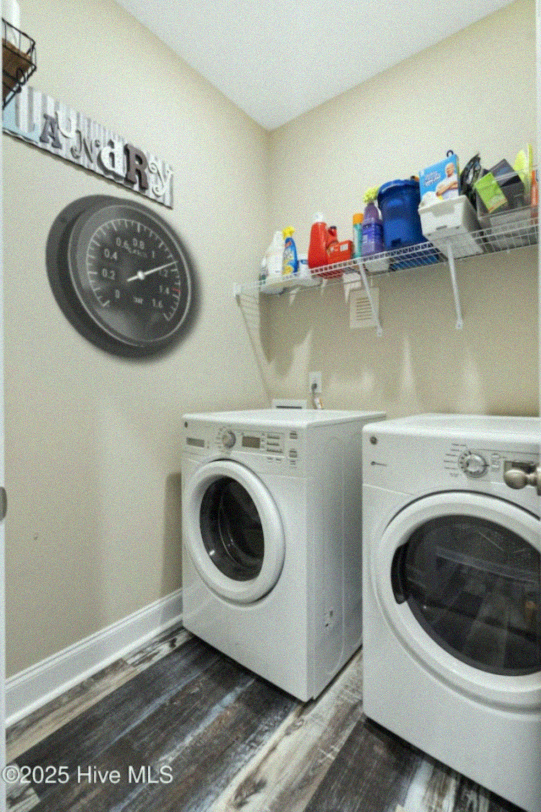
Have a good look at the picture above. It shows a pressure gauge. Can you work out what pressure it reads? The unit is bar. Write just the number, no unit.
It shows 1.15
